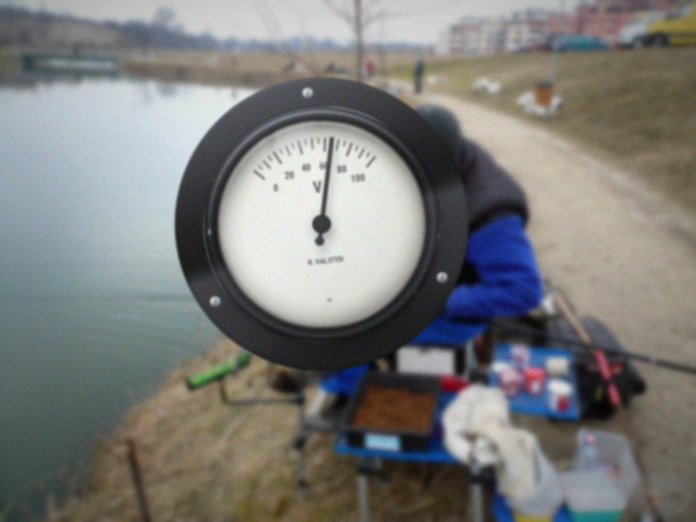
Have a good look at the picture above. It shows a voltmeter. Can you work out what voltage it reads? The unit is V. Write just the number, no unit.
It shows 65
